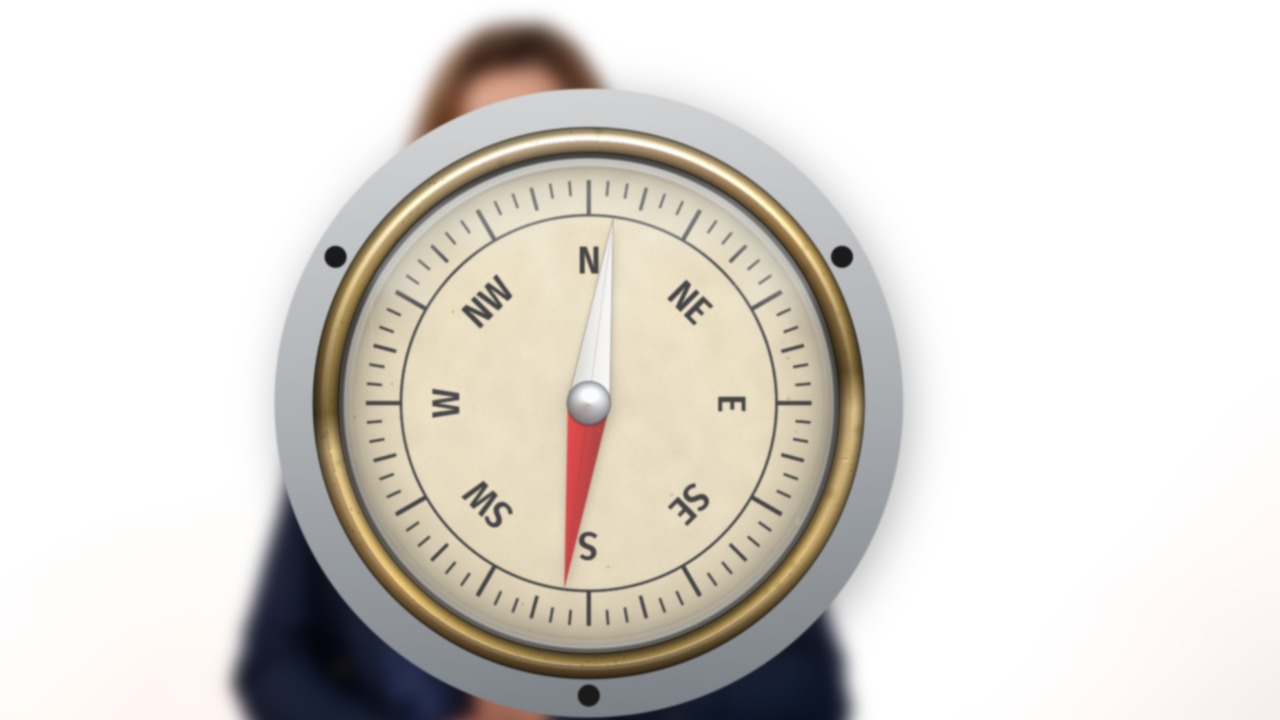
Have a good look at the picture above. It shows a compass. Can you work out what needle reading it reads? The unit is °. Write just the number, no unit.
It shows 187.5
